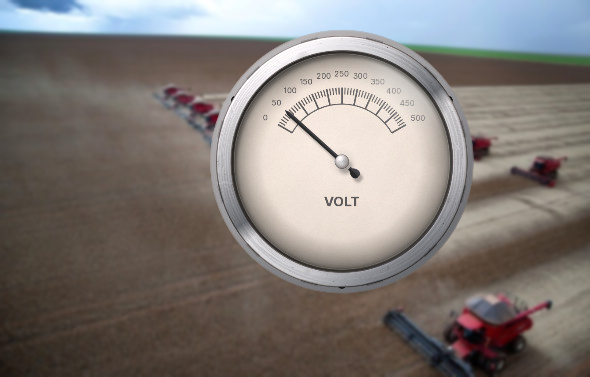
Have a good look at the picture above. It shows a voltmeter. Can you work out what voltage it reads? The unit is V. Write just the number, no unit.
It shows 50
